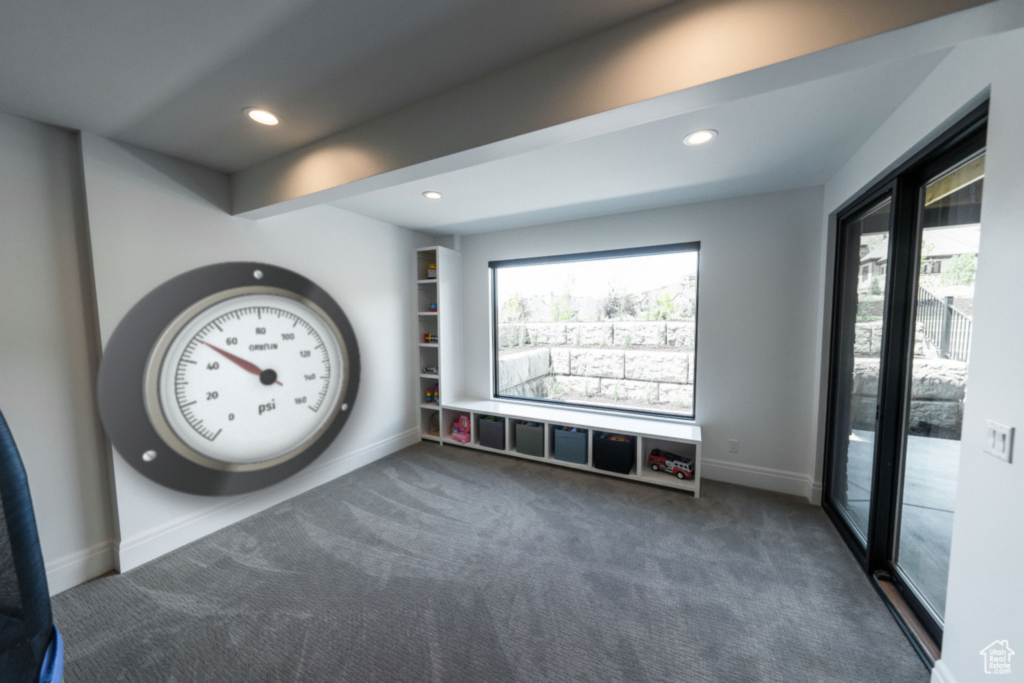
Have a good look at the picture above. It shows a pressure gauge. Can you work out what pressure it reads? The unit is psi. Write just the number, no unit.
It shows 50
